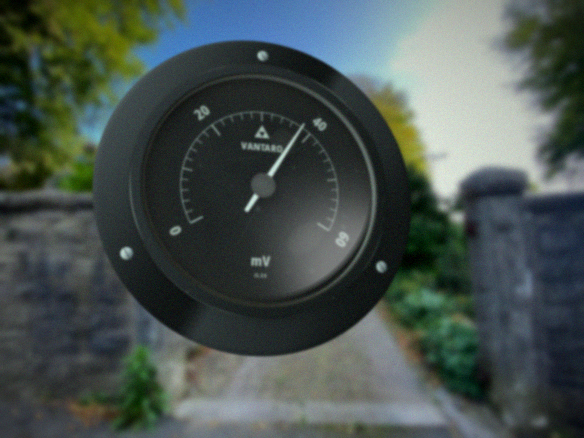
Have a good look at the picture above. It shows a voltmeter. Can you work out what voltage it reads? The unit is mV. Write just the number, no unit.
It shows 38
